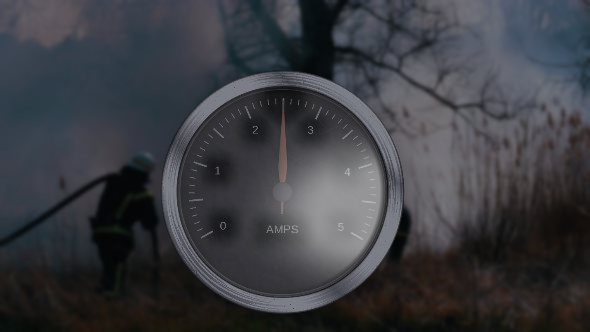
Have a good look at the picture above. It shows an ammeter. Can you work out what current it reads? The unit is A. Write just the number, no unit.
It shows 2.5
